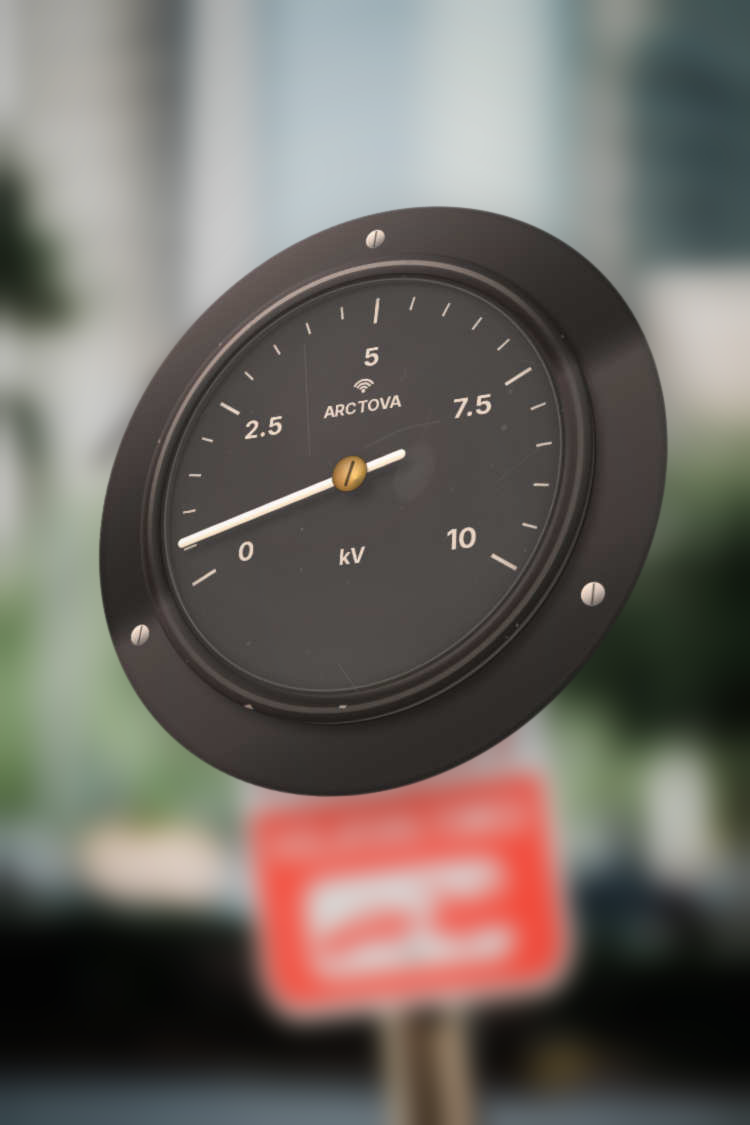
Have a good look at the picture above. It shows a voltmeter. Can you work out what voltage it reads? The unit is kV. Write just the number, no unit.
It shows 0.5
